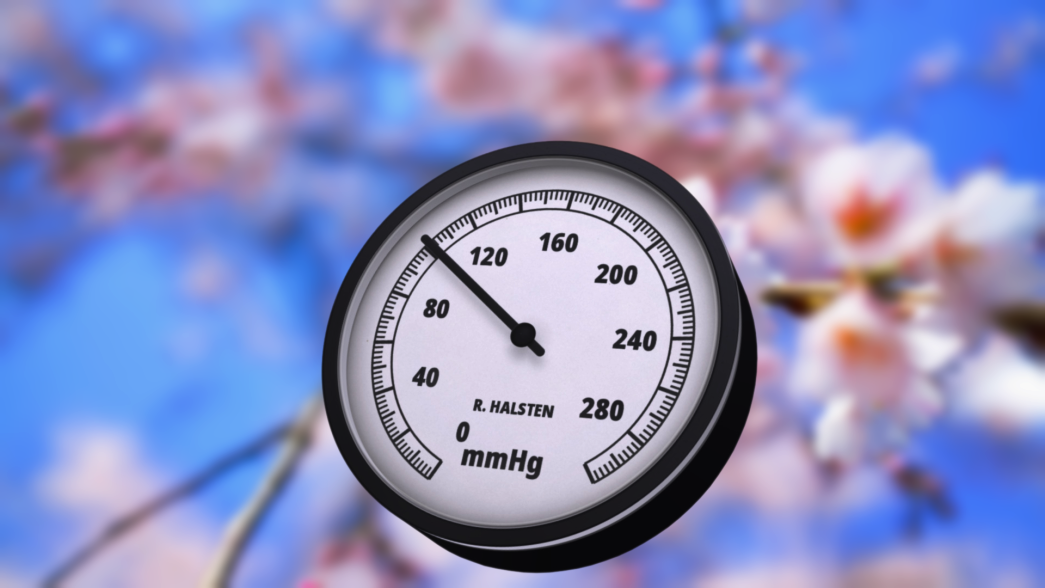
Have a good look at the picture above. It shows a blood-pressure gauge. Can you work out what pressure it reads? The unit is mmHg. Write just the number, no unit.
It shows 102
